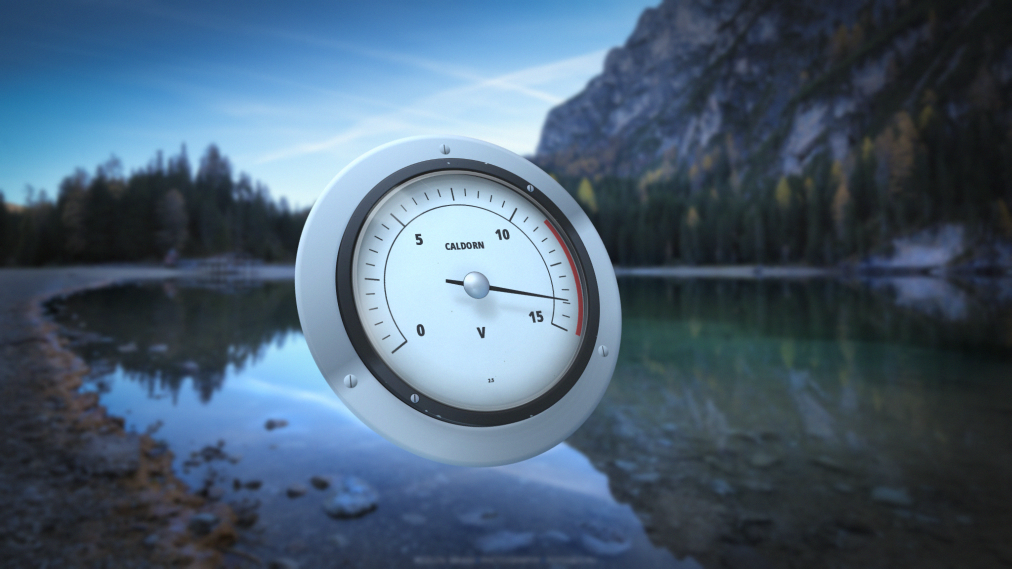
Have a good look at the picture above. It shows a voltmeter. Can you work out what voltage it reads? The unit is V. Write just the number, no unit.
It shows 14
